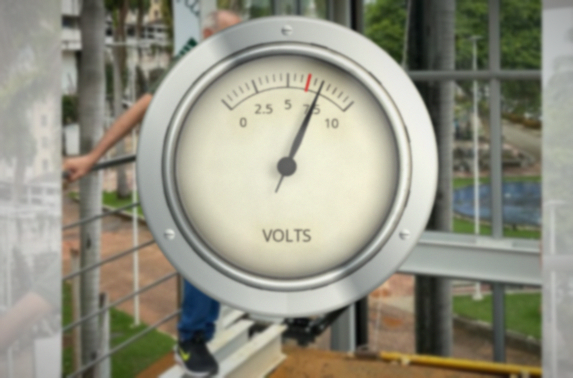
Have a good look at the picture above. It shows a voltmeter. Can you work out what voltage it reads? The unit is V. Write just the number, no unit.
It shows 7.5
